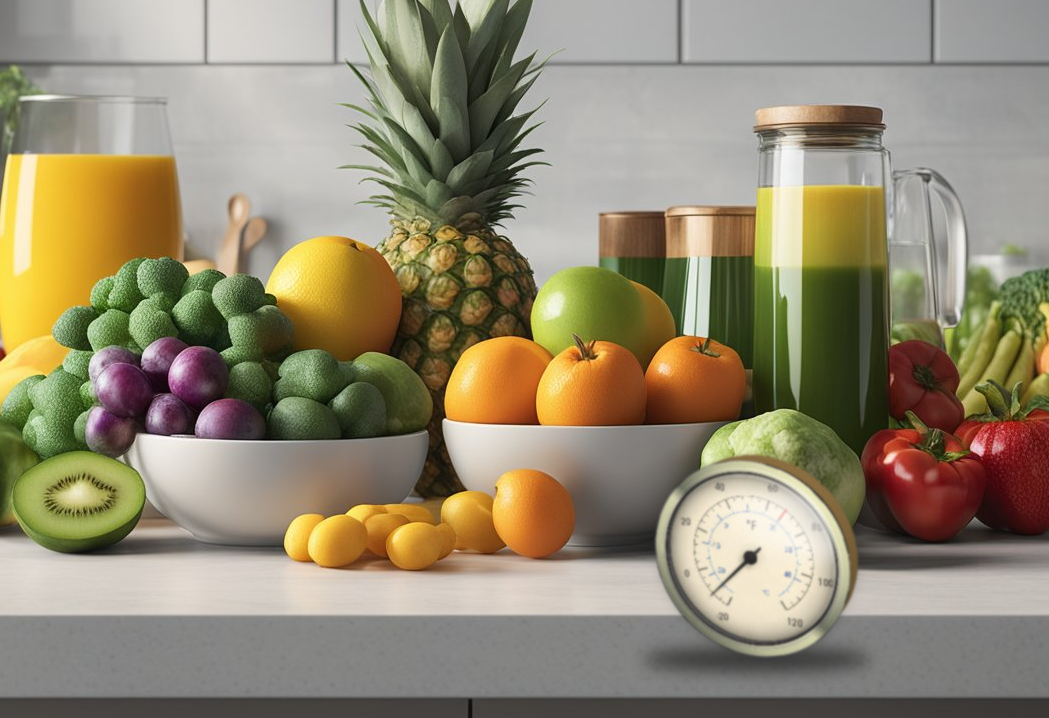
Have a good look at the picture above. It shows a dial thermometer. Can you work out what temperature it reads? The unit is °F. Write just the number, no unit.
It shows -12
